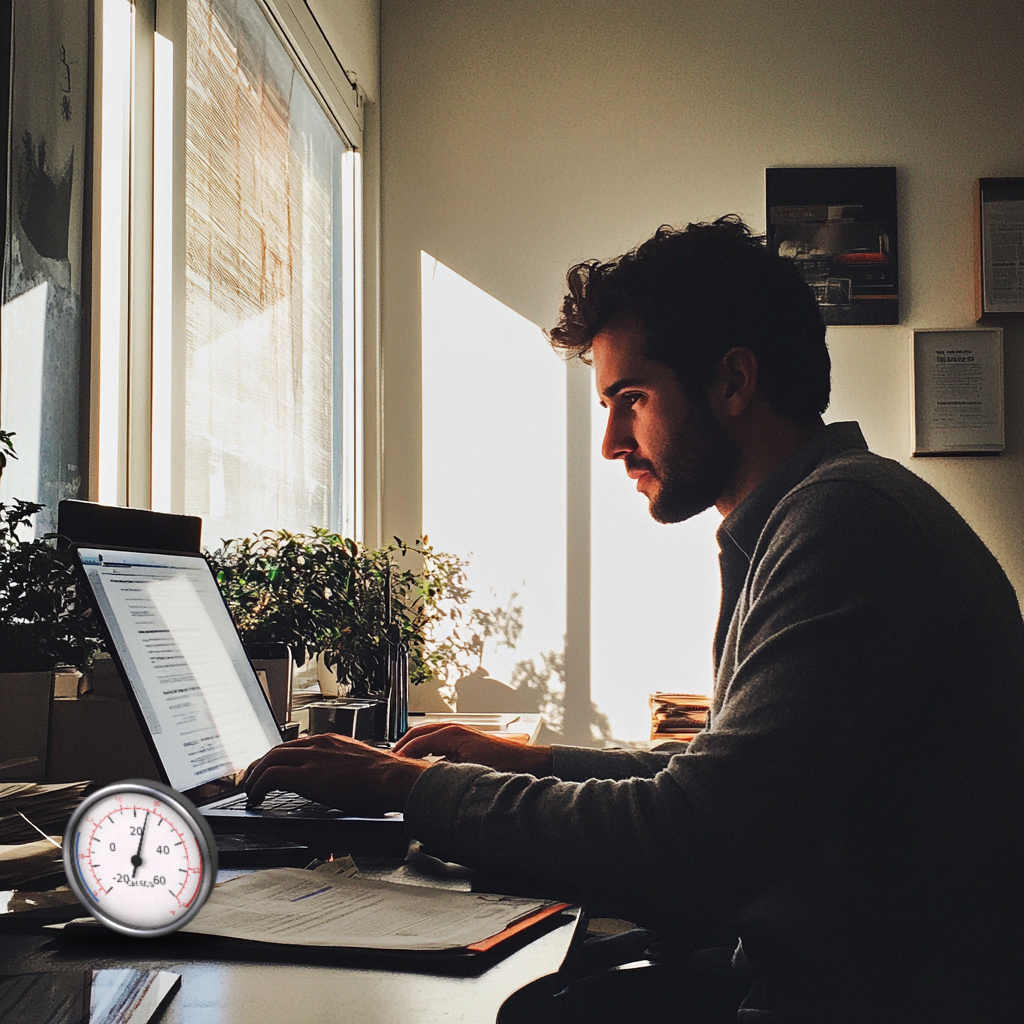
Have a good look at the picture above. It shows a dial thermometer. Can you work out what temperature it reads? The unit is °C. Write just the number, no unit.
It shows 25
